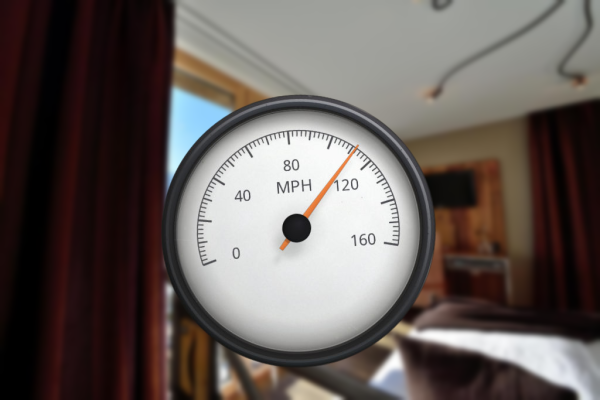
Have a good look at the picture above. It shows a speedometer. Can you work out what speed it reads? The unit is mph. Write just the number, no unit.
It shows 112
